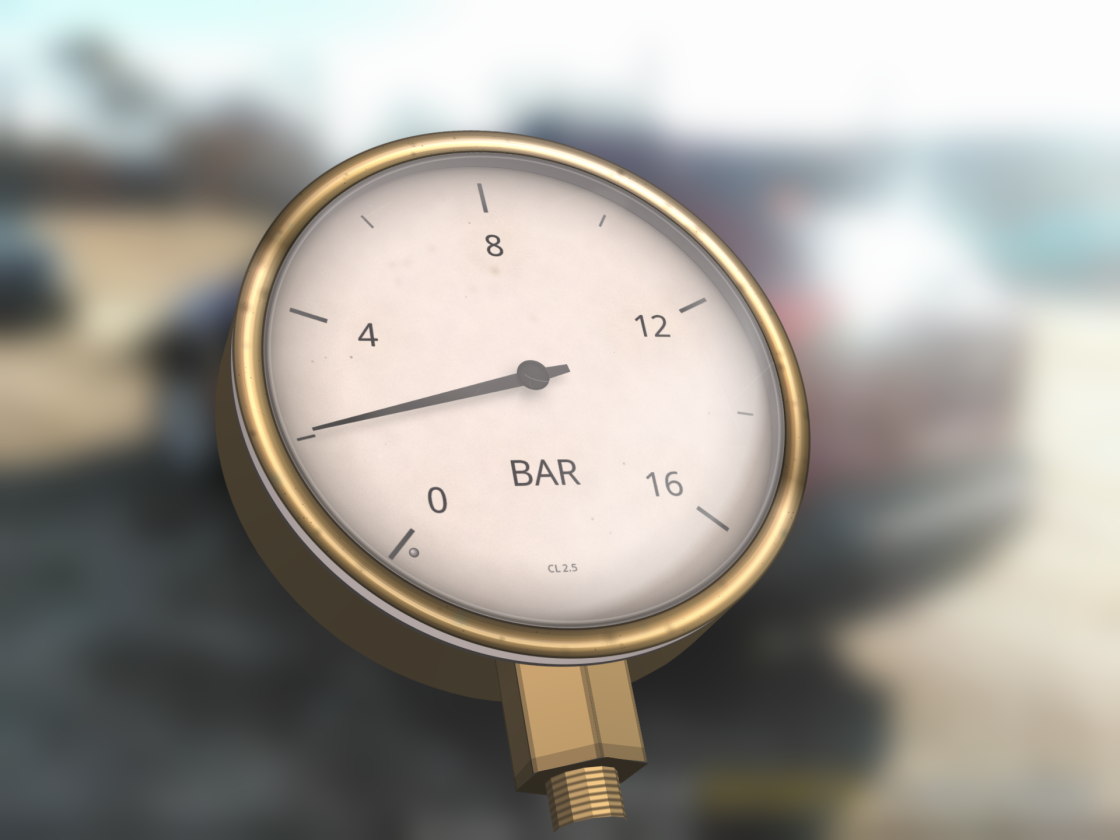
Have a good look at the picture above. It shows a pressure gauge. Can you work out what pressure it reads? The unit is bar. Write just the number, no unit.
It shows 2
